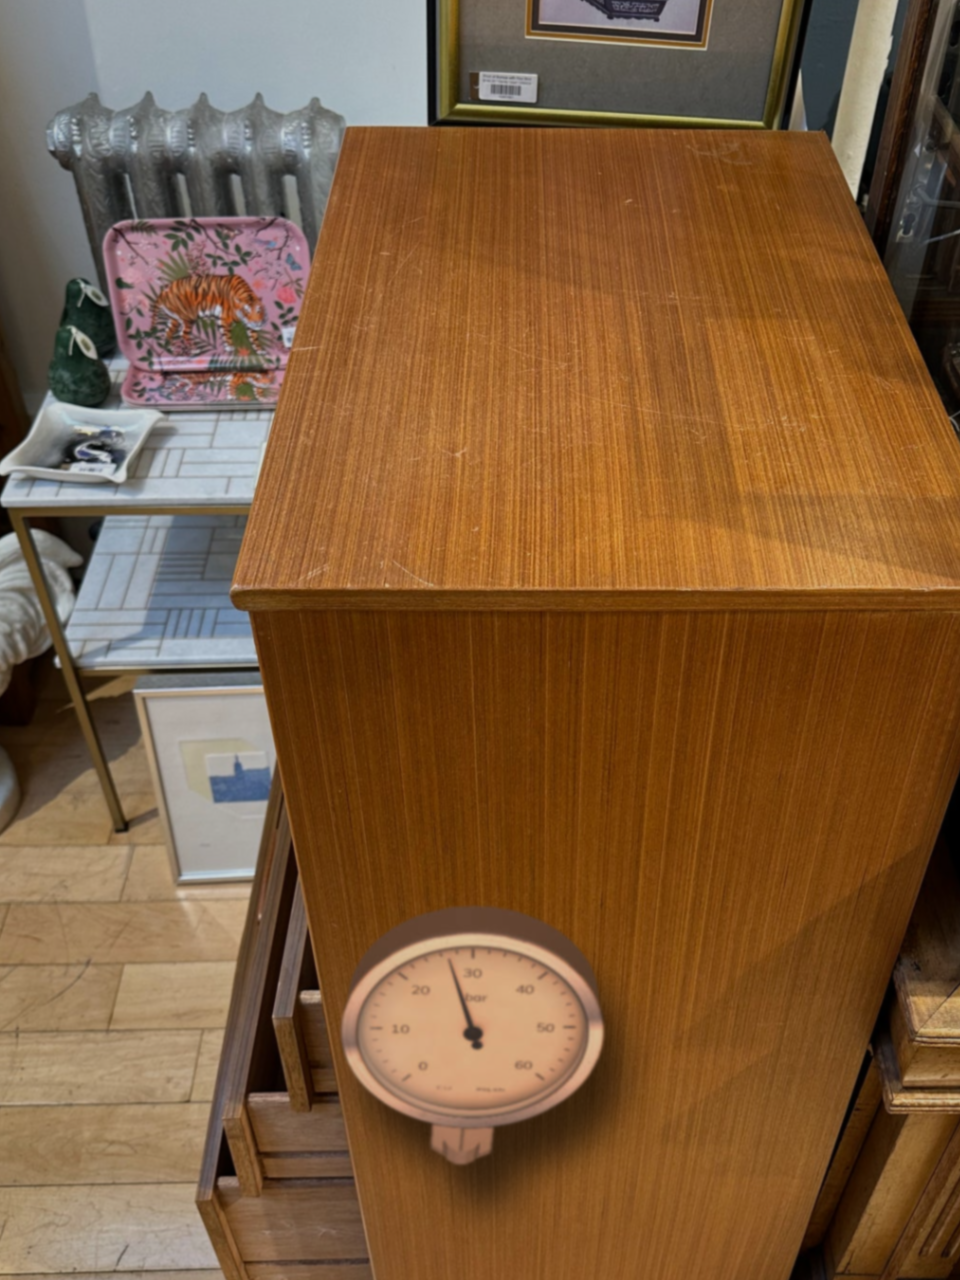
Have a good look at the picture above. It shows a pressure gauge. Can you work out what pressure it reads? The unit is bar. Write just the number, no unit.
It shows 27
